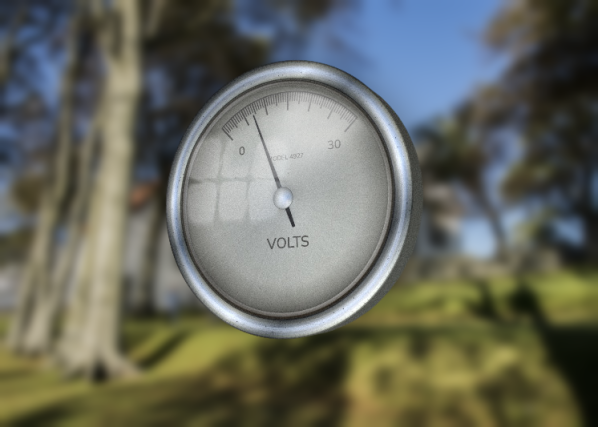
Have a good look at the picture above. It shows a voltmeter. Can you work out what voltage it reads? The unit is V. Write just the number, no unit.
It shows 7.5
